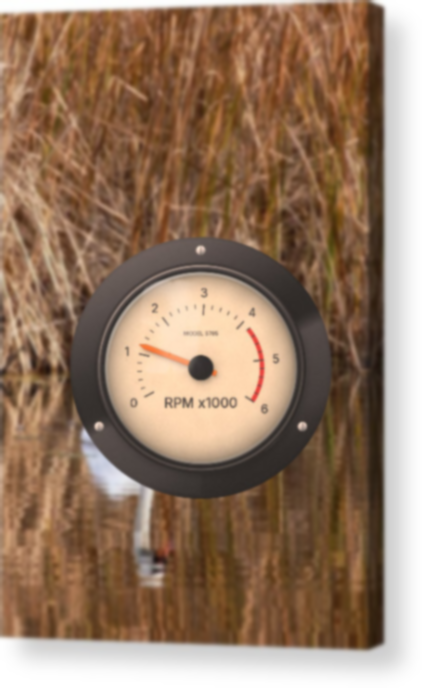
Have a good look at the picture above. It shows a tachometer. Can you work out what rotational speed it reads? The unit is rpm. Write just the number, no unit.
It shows 1200
